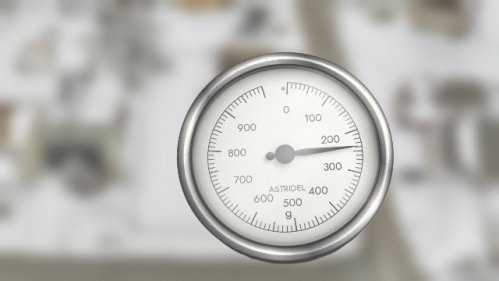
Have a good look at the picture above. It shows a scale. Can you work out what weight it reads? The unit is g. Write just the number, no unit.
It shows 240
